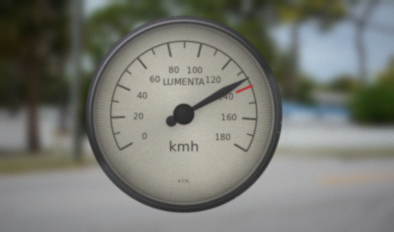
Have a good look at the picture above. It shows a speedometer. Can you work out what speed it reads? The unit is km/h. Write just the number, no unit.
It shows 135
